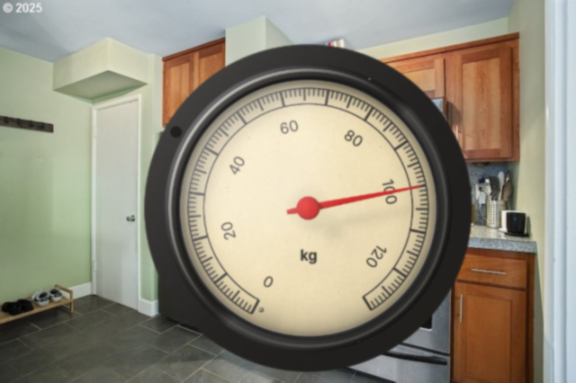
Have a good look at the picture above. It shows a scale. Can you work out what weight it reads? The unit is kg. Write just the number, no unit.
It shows 100
